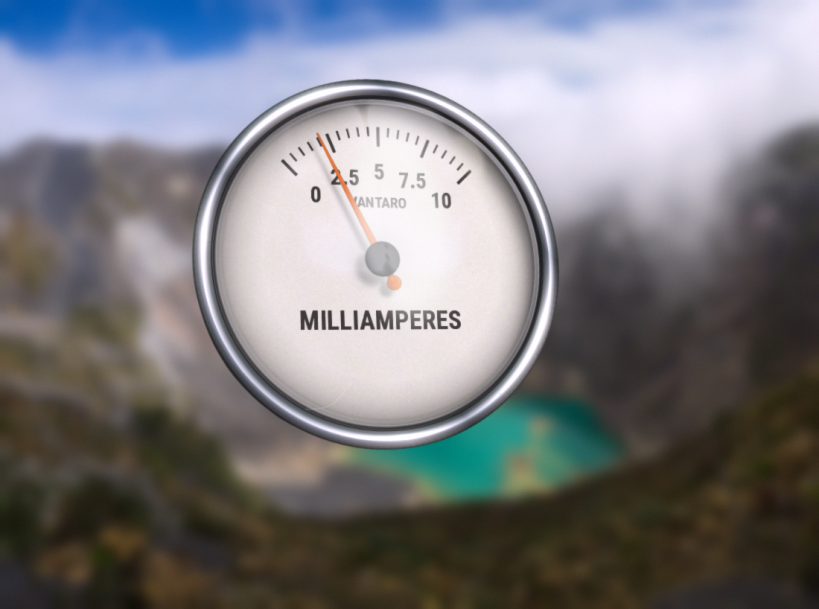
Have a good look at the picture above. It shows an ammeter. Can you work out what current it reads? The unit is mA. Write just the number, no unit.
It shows 2
